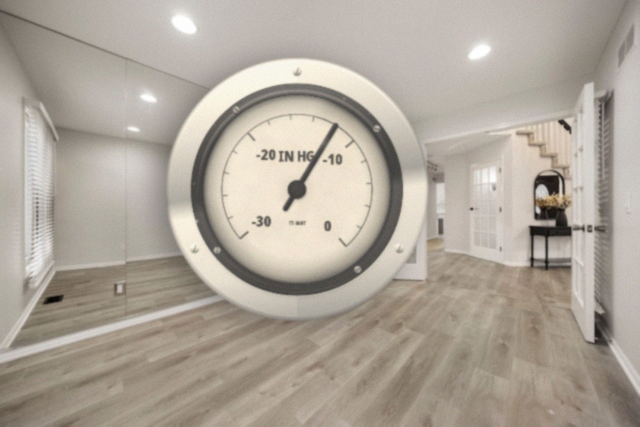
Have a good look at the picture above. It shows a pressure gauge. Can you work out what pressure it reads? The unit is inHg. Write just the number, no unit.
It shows -12
